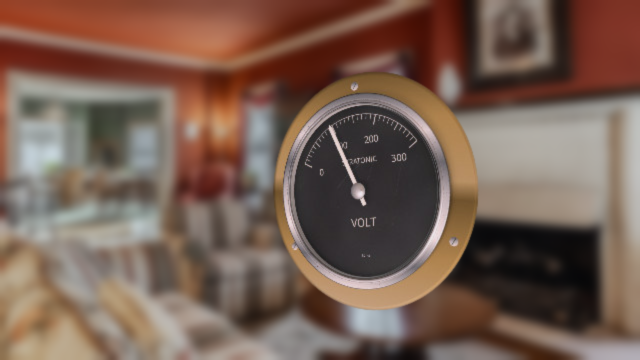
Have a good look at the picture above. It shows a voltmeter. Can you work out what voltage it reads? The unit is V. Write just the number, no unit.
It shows 100
